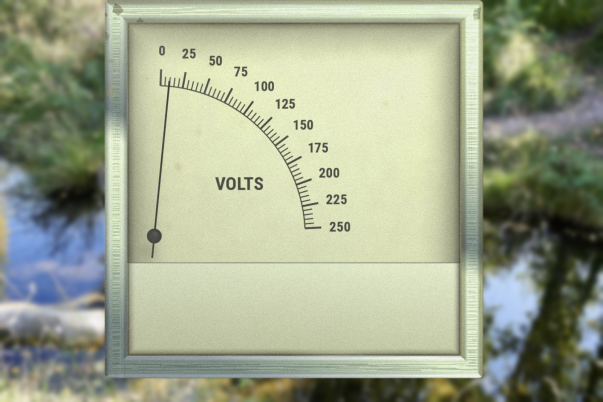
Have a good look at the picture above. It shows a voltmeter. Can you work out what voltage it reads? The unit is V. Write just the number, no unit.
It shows 10
